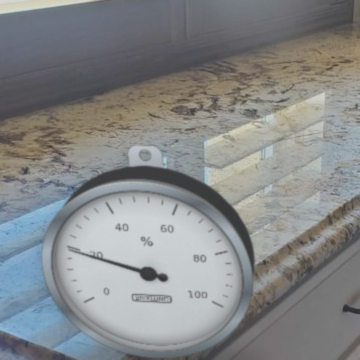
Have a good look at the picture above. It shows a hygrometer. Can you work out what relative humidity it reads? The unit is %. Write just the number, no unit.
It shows 20
